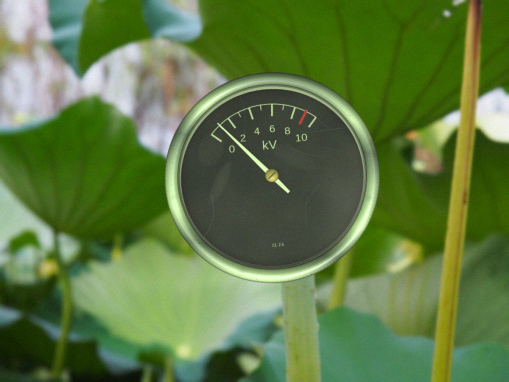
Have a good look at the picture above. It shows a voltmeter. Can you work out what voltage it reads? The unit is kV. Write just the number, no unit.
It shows 1
